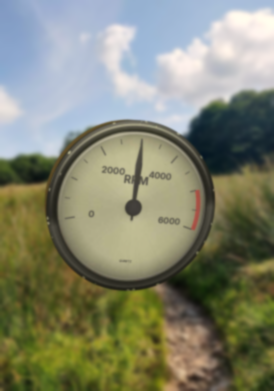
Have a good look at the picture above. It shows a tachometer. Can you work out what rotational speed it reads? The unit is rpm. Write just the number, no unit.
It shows 3000
